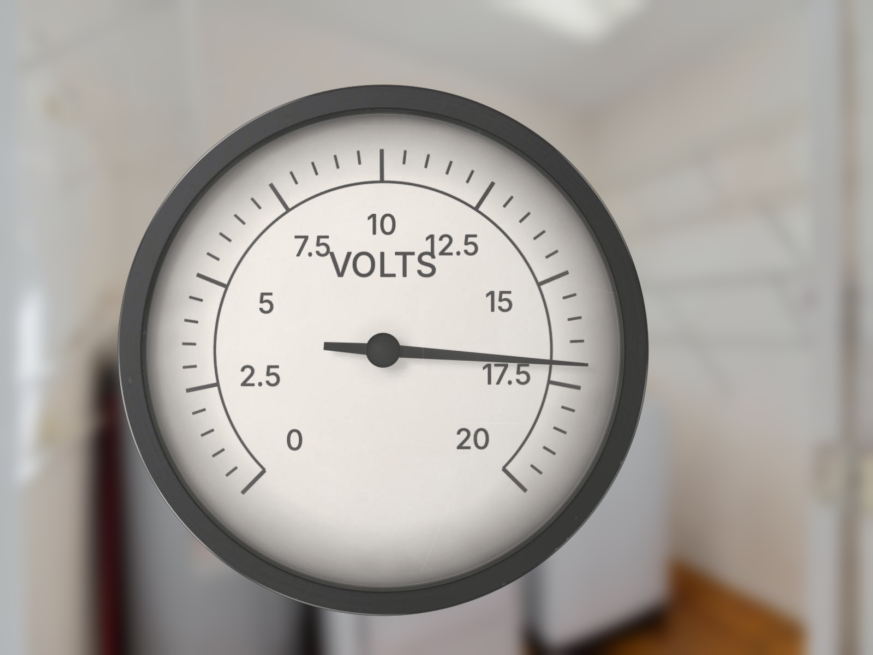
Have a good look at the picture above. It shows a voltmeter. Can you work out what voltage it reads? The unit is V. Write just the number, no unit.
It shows 17
